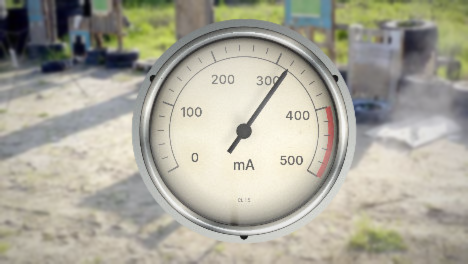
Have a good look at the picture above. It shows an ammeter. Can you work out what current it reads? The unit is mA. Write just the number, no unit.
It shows 320
